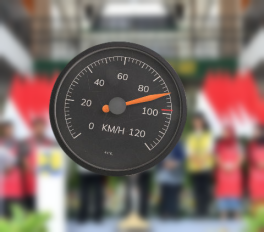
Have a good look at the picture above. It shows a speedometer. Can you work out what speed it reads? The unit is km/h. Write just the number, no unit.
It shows 90
